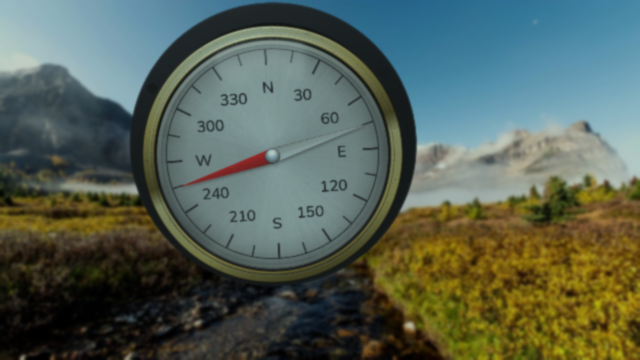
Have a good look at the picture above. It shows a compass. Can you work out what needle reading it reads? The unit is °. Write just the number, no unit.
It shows 255
